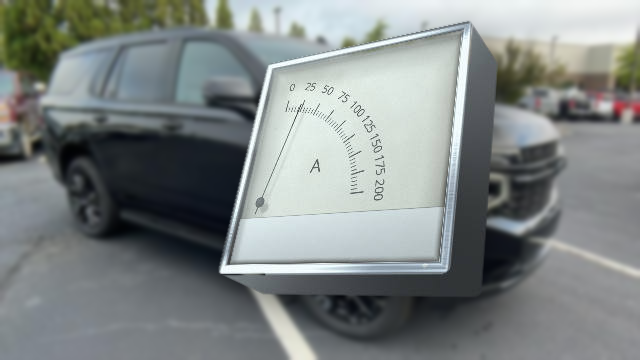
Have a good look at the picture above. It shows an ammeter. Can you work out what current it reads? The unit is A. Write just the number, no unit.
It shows 25
